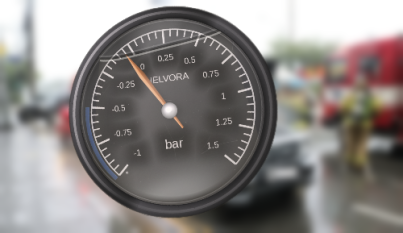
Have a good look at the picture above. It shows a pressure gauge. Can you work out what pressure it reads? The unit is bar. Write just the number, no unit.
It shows -0.05
